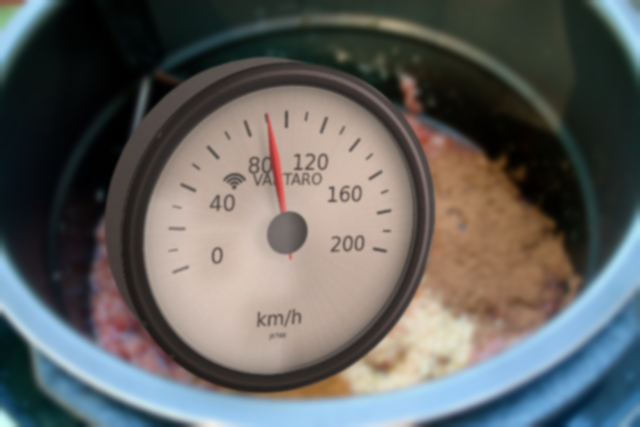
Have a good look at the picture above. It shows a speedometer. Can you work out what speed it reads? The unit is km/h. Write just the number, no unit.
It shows 90
